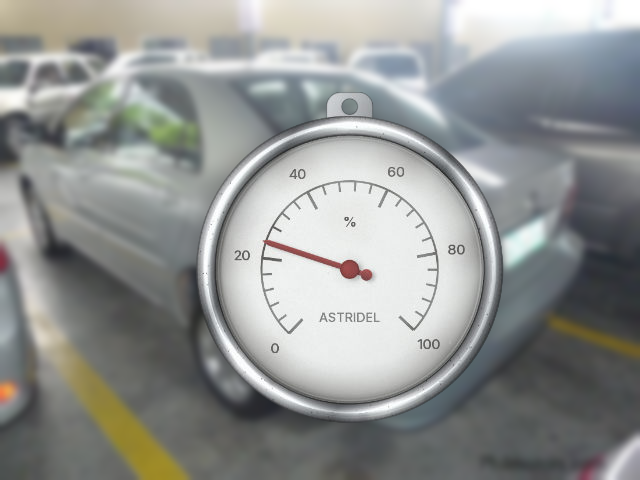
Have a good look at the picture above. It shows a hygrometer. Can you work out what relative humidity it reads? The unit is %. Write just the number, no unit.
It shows 24
